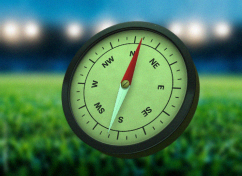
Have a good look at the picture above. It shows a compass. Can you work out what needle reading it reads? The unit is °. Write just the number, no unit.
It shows 10
